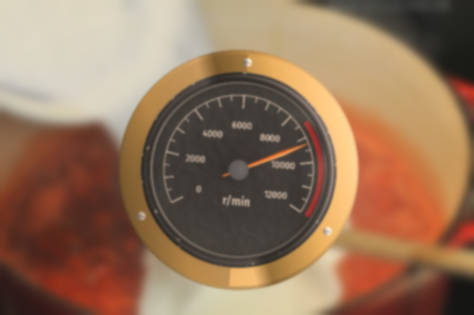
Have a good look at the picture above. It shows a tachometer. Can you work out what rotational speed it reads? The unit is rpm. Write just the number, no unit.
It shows 9250
